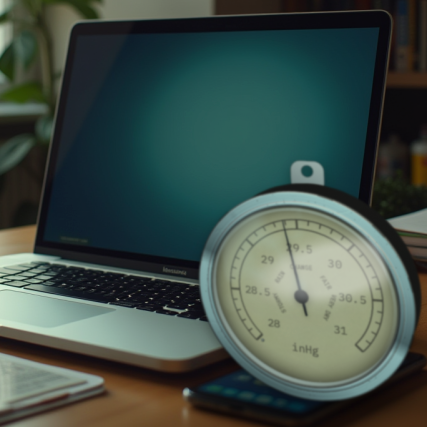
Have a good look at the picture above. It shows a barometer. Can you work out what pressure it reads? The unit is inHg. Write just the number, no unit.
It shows 29.4
